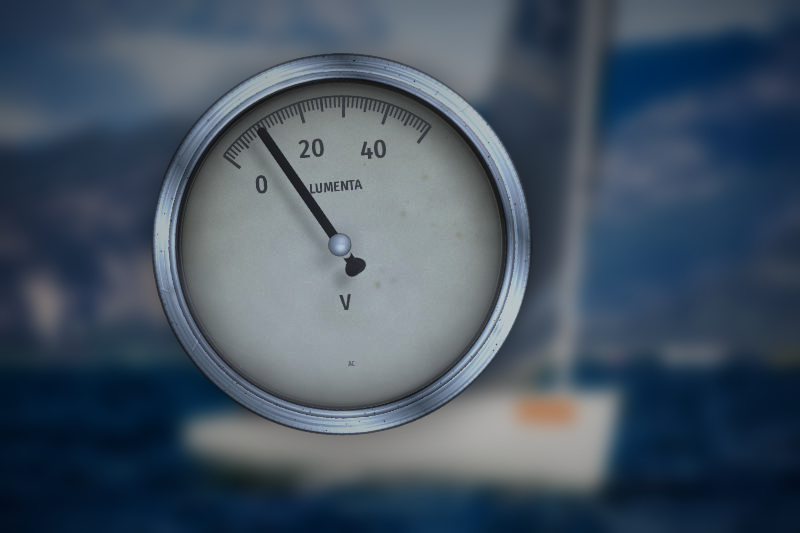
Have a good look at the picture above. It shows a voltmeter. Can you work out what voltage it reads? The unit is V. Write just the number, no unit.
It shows 10
